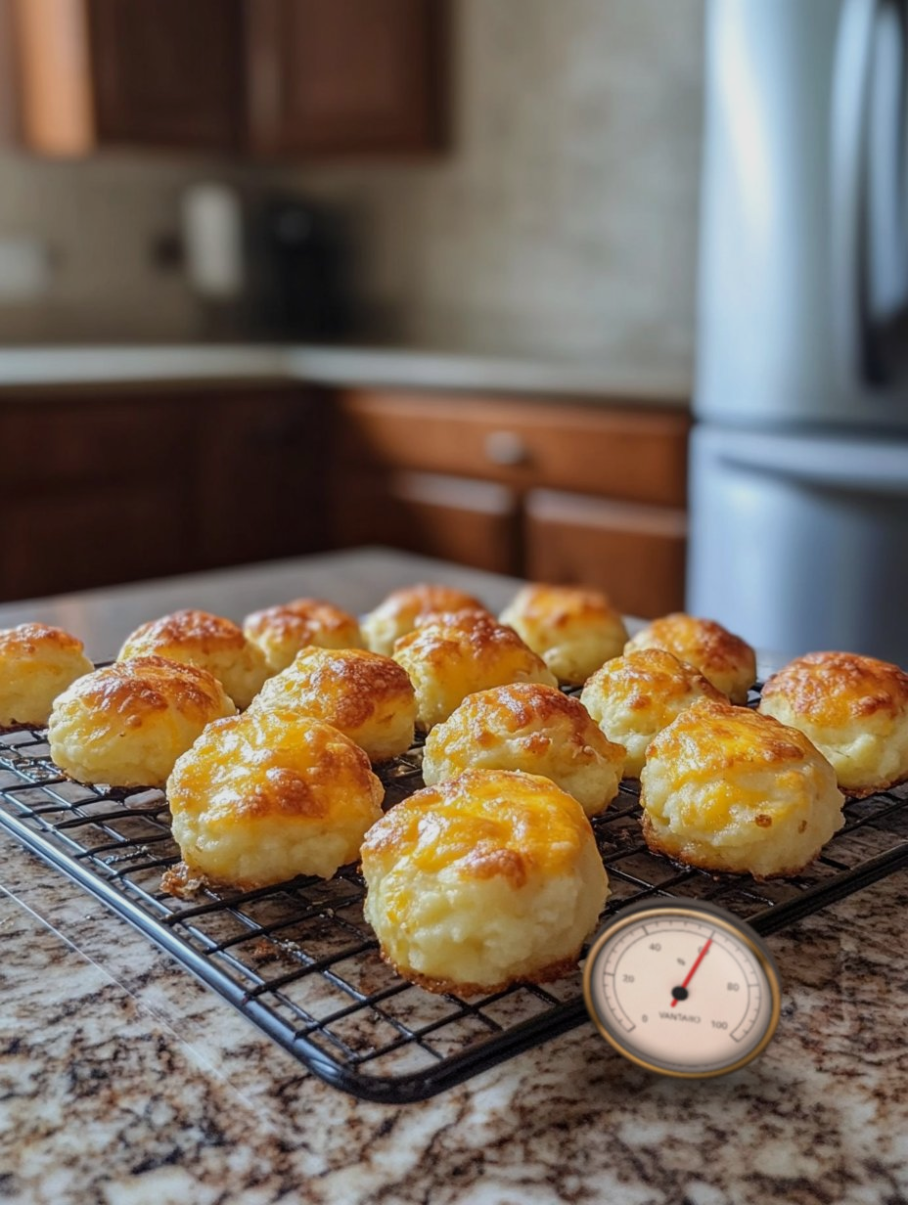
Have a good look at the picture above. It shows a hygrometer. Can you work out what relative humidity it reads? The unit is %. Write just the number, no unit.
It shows 60
